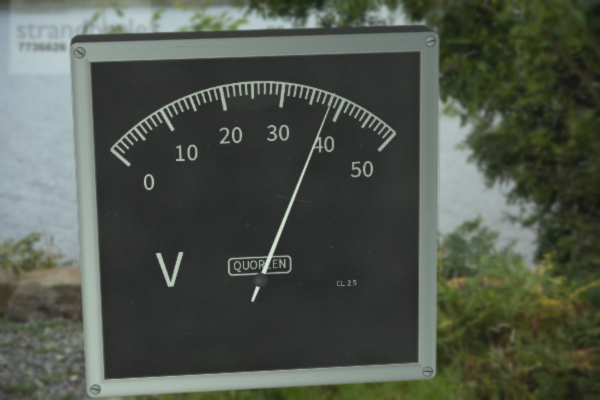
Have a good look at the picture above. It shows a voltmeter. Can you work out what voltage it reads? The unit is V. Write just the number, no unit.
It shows 38
